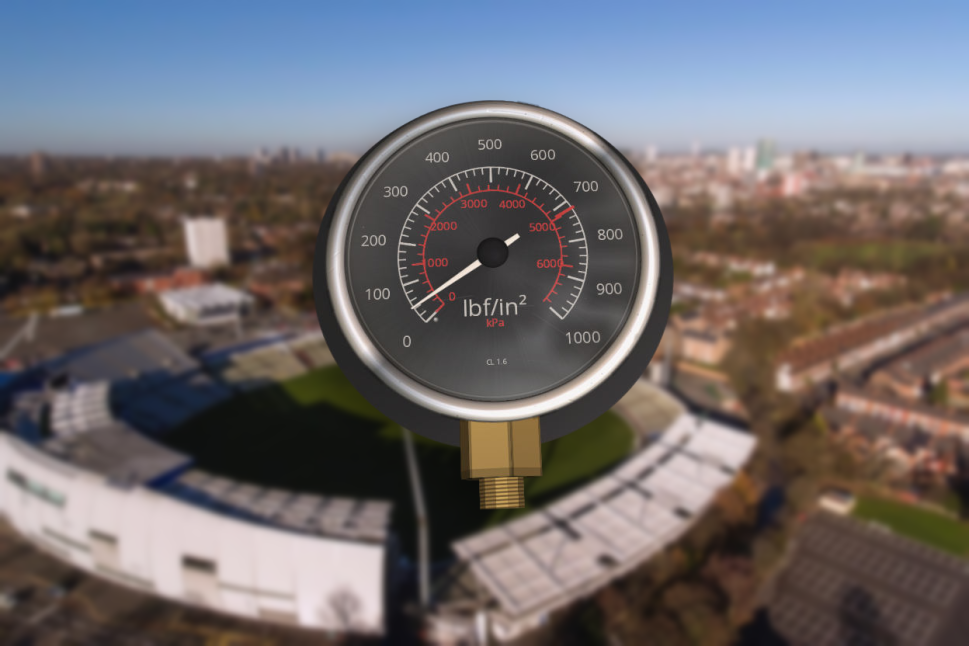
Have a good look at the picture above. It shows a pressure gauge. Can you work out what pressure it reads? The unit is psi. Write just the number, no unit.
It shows 40
